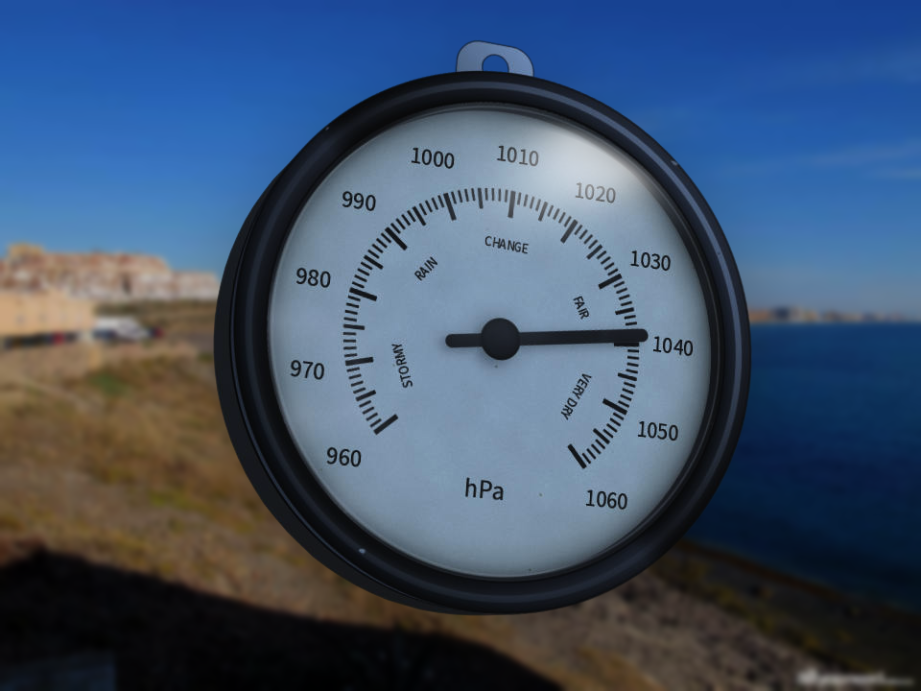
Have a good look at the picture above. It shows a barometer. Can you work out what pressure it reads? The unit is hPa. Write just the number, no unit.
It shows 1039
